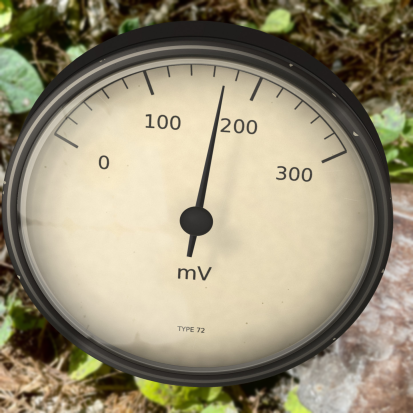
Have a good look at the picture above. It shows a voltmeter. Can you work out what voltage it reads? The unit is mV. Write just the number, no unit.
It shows 170
